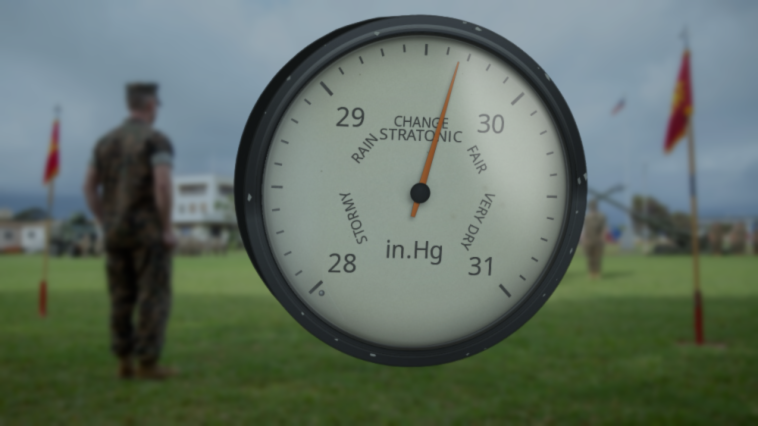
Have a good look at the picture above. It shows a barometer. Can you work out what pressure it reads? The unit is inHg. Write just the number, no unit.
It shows 29.65
